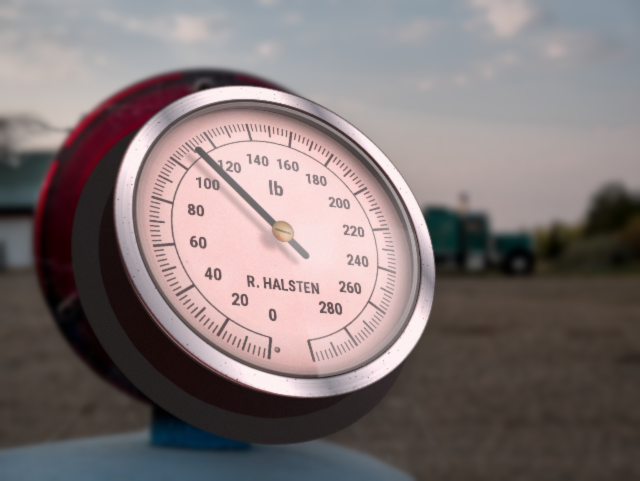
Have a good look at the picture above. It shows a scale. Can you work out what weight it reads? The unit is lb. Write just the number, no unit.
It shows 110
